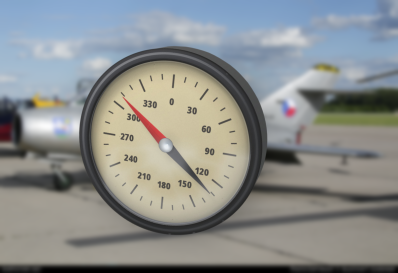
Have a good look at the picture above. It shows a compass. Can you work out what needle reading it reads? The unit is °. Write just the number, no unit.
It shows 310
